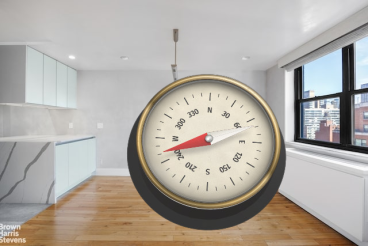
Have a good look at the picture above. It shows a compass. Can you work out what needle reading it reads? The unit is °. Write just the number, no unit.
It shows 250
